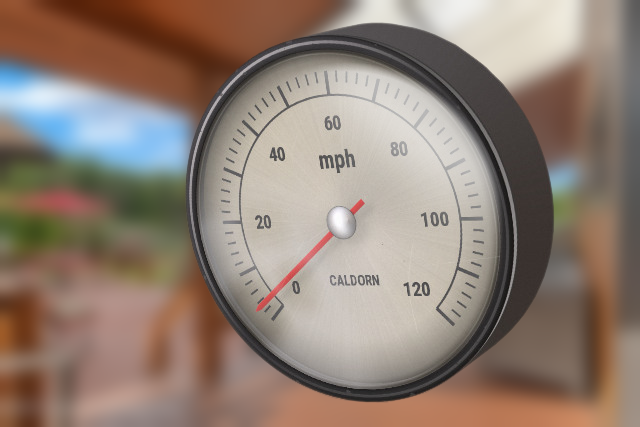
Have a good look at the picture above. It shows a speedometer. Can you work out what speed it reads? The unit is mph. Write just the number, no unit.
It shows 3
